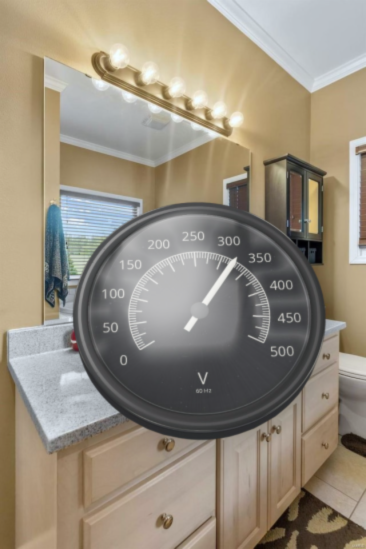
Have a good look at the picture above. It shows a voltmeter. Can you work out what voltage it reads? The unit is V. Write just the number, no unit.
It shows 325
